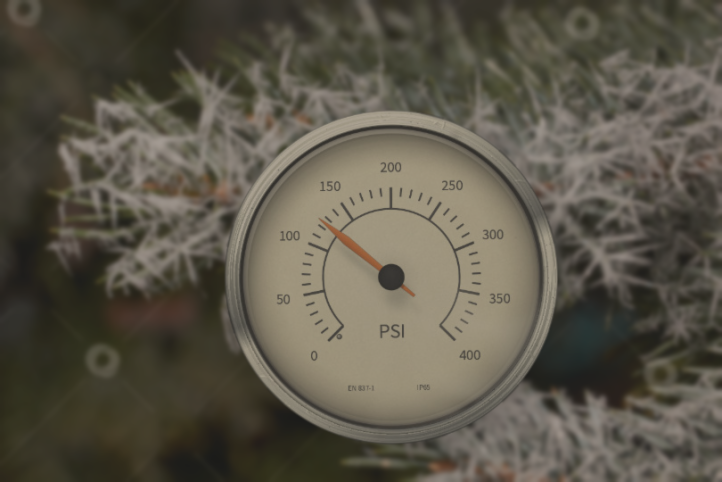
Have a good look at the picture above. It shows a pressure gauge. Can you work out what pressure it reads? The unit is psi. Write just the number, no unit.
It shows 125
